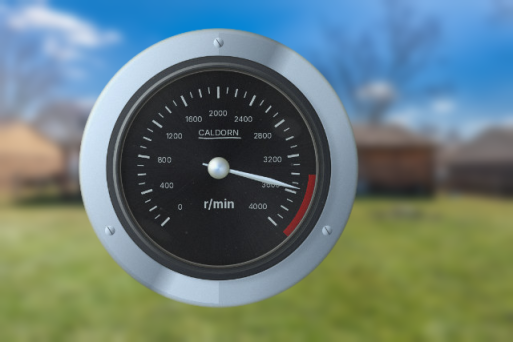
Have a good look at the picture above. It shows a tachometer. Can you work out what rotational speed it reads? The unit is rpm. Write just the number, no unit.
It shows 3550
